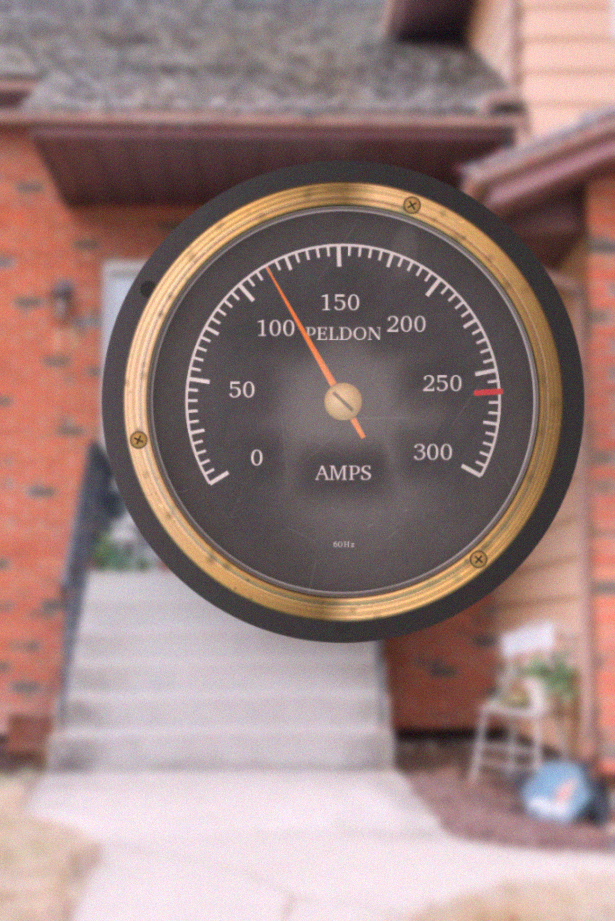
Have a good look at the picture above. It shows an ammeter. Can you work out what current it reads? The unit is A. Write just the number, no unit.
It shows 115
